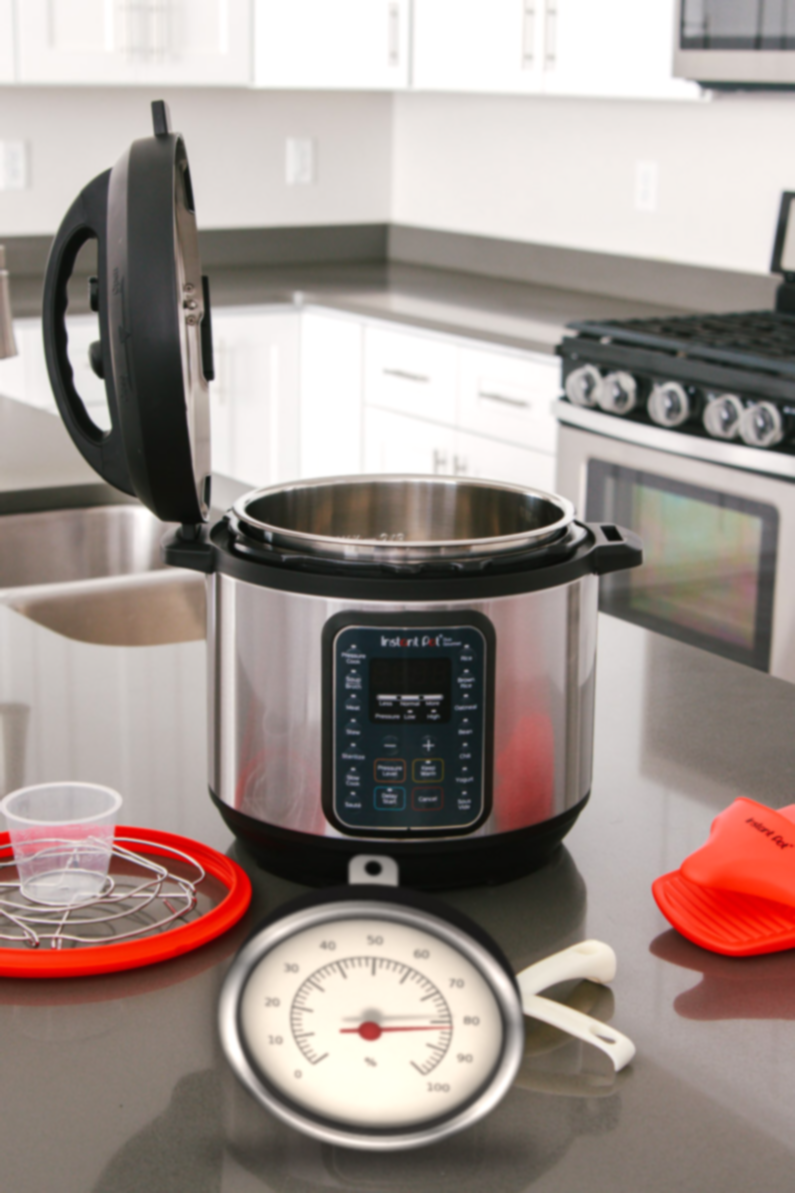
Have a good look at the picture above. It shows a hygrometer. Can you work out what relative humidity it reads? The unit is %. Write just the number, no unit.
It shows 80
